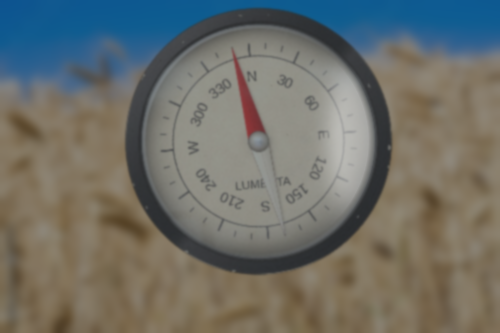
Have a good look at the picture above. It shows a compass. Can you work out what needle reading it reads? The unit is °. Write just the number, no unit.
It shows 350
